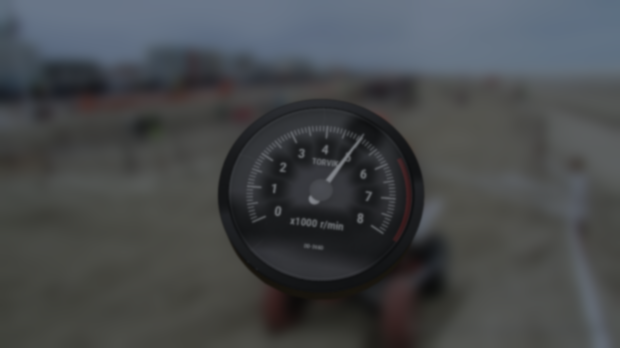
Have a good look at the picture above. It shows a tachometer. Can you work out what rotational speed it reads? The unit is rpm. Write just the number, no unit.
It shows 5000
